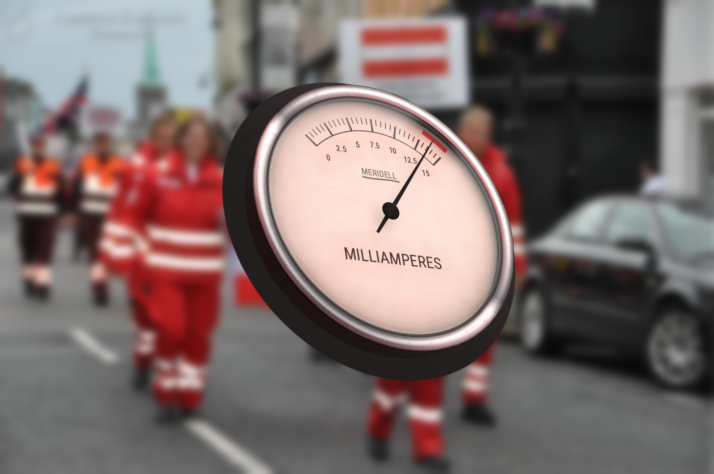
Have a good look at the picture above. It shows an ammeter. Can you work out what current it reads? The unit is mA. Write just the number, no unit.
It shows 13.5
